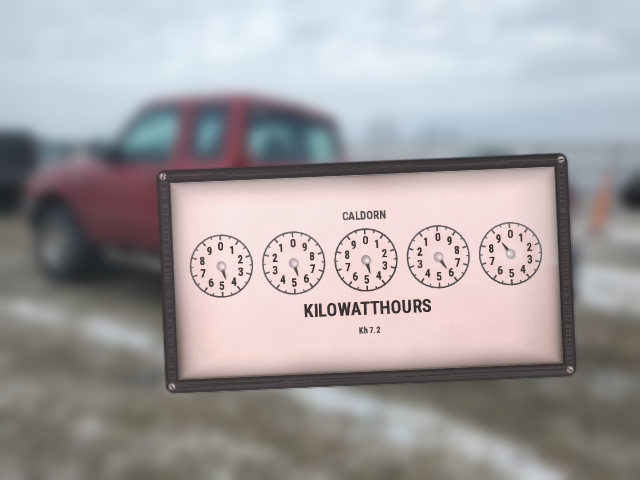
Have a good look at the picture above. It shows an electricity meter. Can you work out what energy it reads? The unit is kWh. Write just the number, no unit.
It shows 45459
